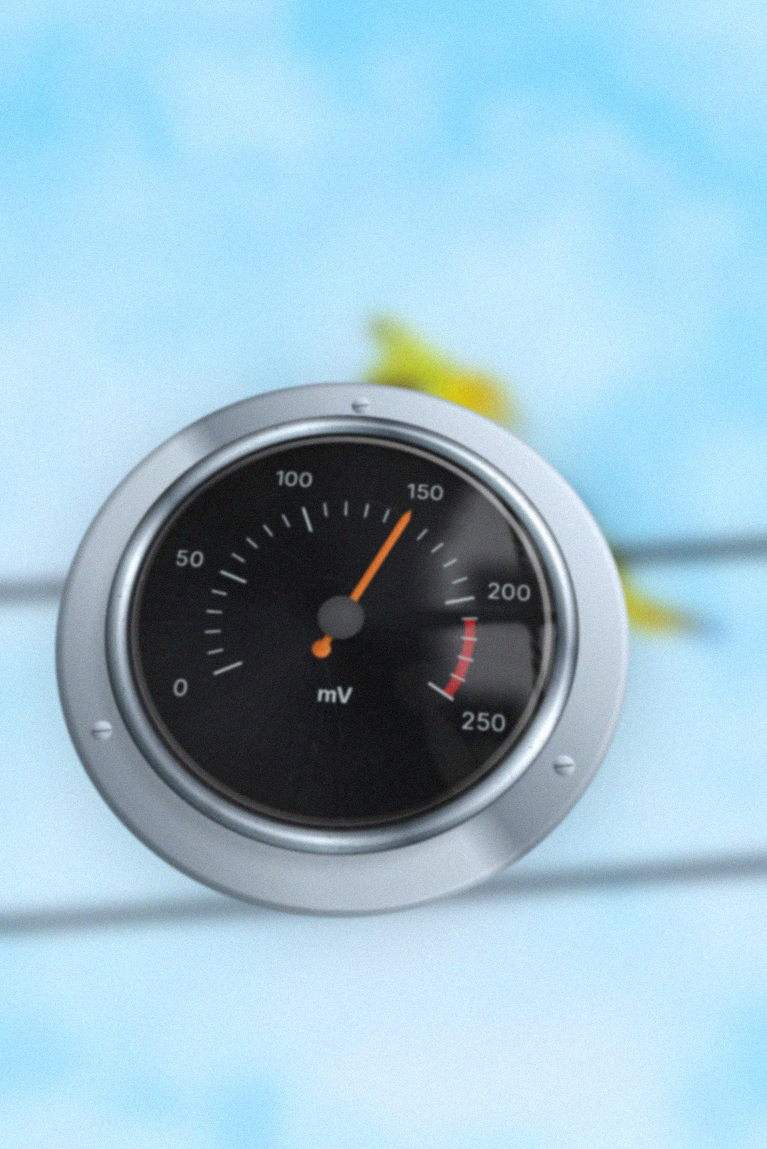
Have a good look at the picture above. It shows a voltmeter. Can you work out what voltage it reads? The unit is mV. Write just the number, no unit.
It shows 150
